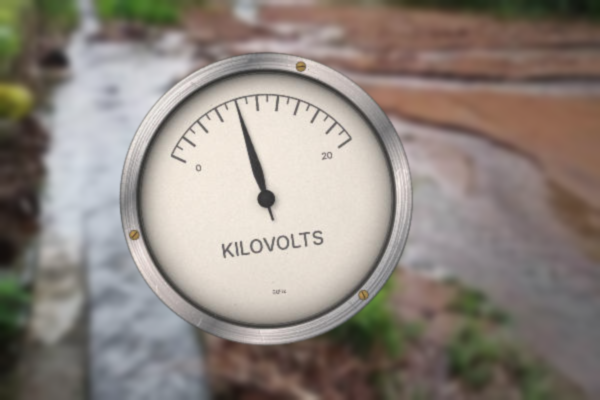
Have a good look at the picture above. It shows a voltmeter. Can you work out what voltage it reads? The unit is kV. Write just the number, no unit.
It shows 8
